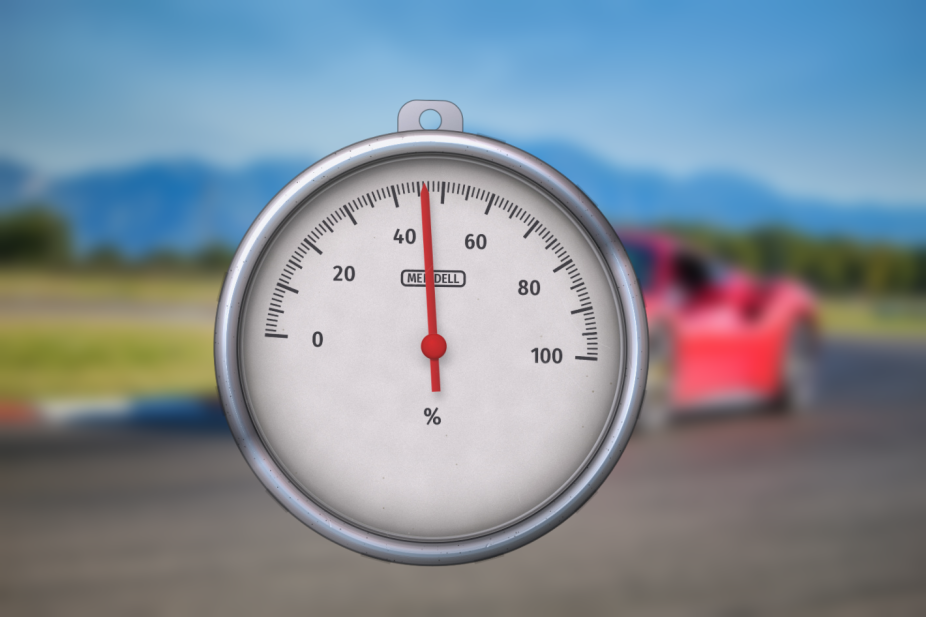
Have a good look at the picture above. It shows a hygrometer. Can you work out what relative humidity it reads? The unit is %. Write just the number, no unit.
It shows 46
